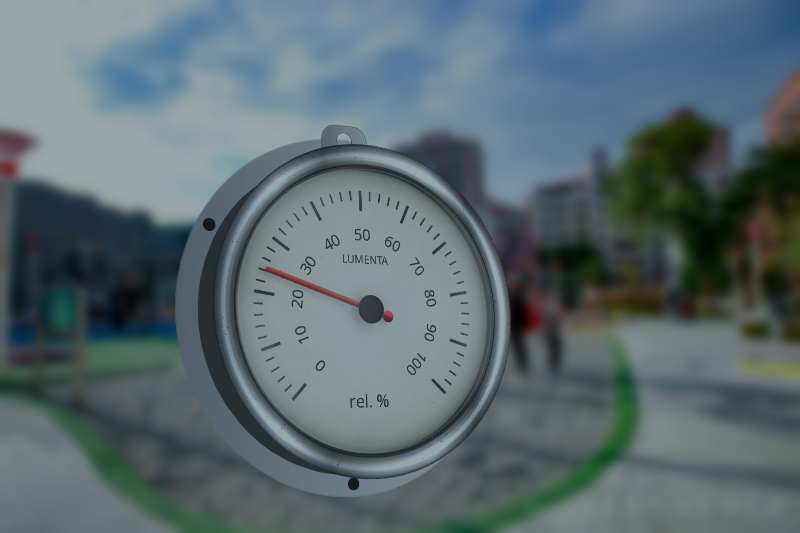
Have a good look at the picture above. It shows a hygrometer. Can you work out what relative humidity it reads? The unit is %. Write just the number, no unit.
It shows 24
